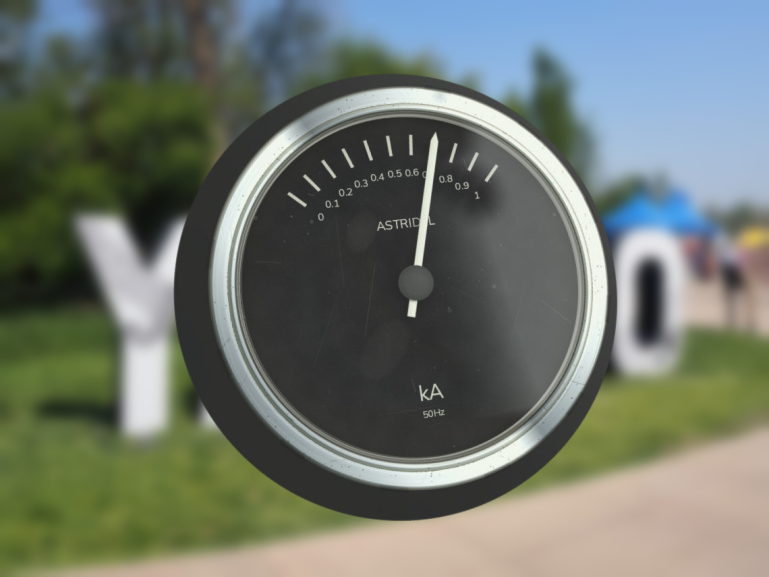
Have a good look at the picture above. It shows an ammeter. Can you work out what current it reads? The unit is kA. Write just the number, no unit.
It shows 0.7
